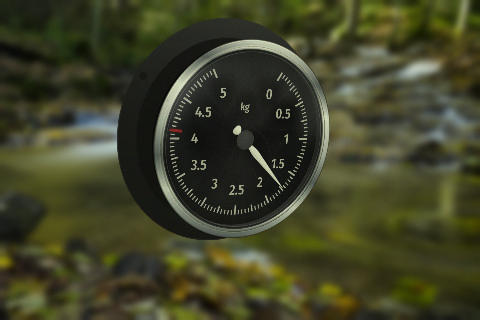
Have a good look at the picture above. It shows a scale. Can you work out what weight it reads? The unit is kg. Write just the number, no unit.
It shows 1.75
